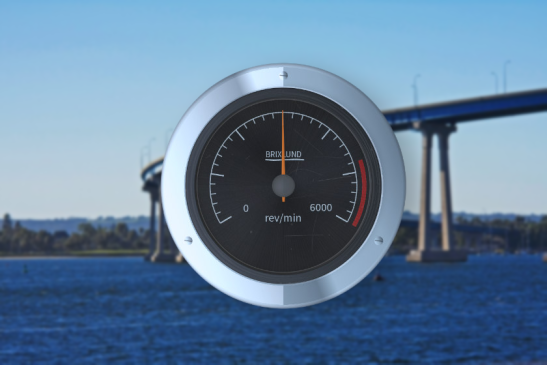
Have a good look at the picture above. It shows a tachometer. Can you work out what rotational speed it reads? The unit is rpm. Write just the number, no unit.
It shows 3000
